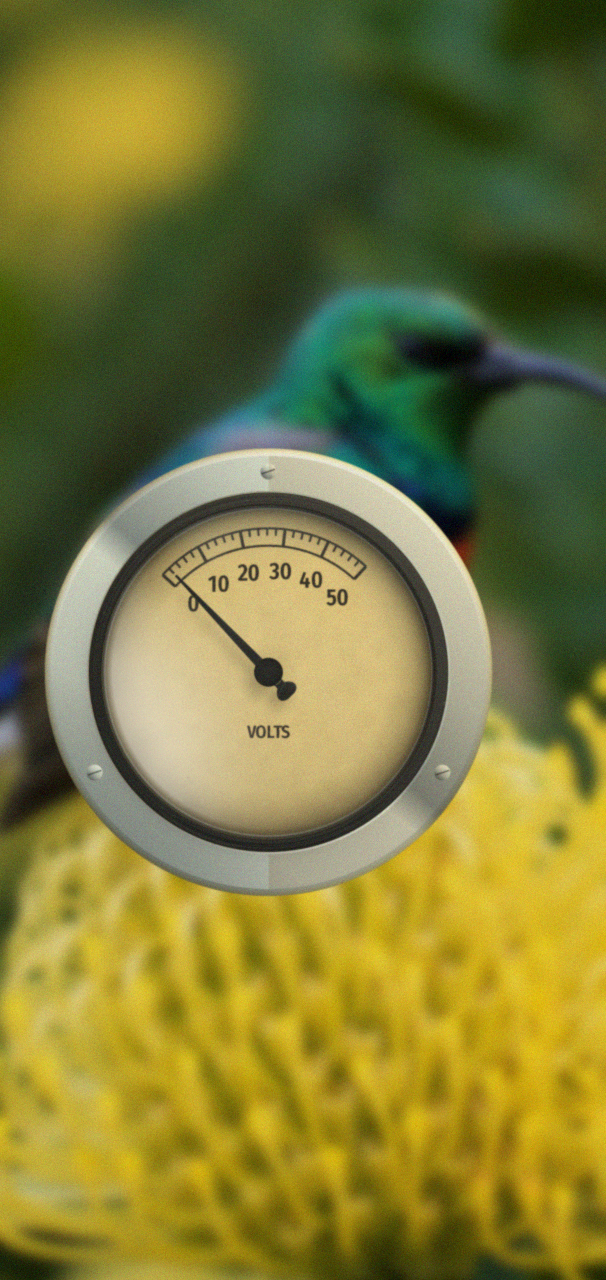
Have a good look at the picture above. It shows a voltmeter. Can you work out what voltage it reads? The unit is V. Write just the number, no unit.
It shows 2
